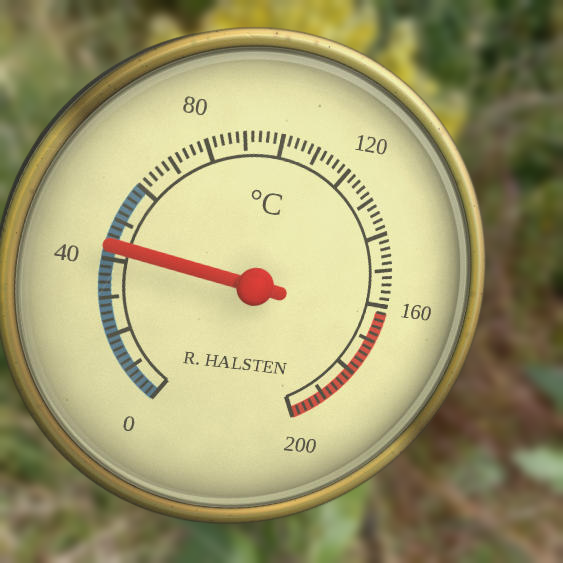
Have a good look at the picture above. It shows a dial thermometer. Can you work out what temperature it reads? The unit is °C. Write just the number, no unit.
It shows 44
